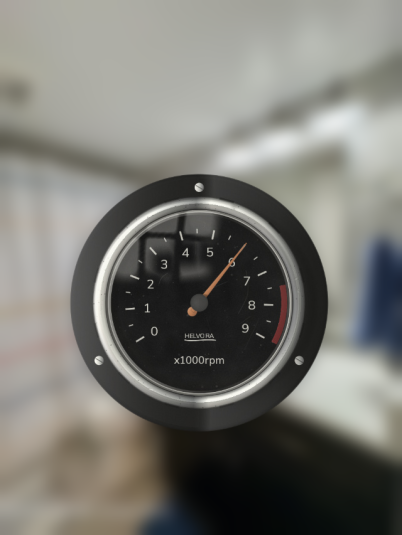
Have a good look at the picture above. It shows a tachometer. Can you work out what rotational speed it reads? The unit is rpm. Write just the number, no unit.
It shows 6000
